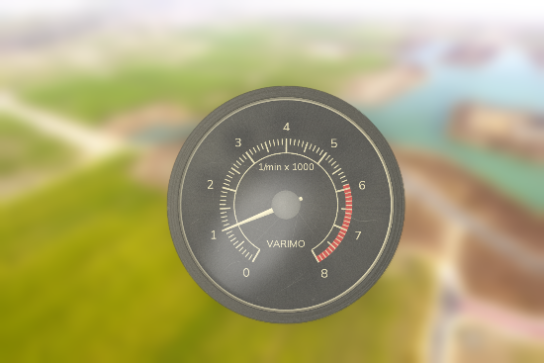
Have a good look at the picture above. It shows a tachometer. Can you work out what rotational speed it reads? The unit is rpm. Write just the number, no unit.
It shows 1000
